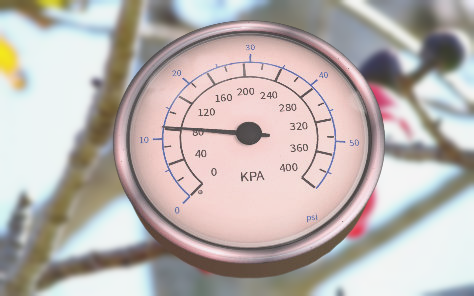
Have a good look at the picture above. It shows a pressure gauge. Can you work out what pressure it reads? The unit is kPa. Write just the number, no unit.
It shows 80
